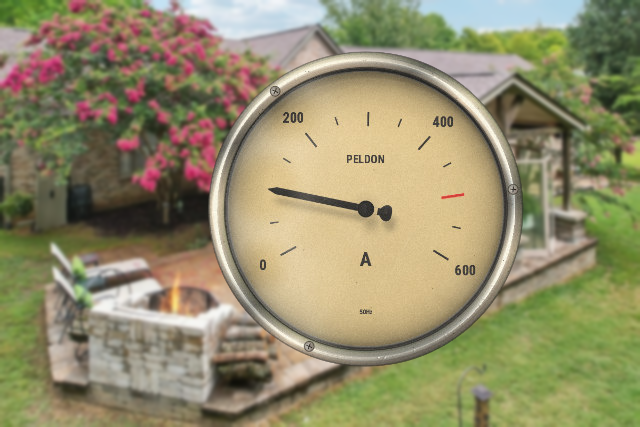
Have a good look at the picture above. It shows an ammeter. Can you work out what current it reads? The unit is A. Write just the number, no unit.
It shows 100
